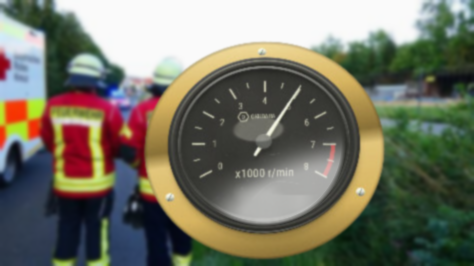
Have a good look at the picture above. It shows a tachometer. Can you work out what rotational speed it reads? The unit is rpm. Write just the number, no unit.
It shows 5000
